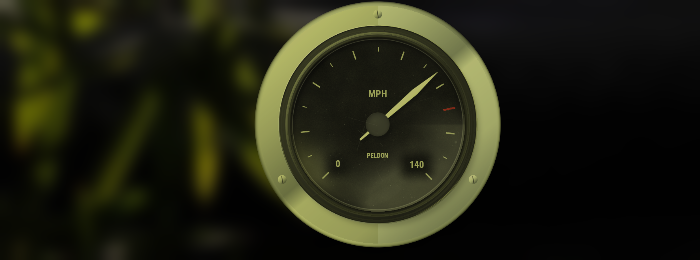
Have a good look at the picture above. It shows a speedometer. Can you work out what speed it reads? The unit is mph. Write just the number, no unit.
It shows 95
